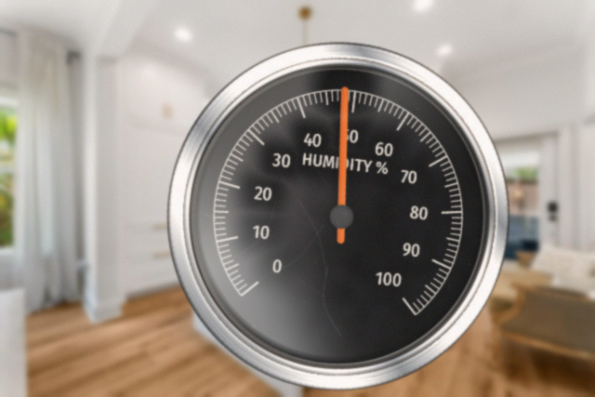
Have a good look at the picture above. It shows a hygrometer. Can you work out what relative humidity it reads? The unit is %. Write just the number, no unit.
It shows 48
